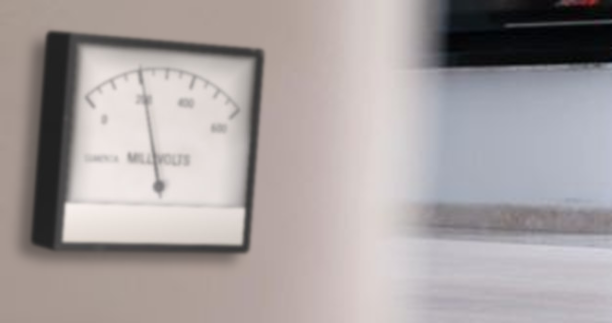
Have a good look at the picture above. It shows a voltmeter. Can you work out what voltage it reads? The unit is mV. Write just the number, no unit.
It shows 200
